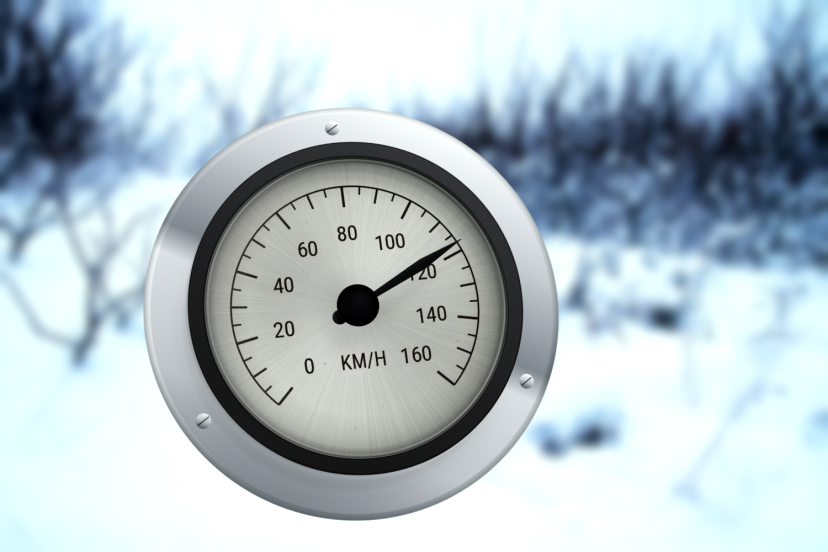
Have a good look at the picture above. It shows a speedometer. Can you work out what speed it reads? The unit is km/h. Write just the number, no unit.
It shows 117.5
